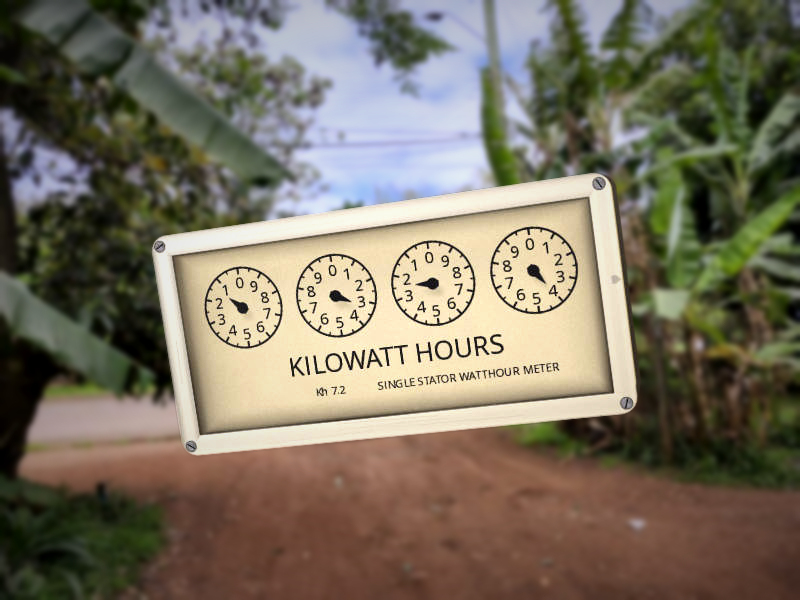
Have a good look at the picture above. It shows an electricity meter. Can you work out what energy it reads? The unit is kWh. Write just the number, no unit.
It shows 1324
